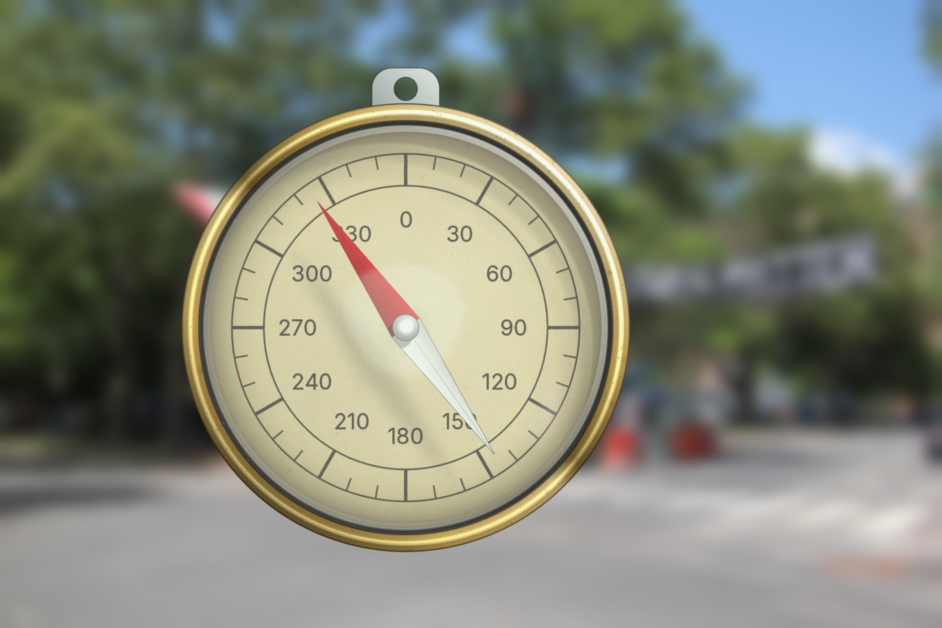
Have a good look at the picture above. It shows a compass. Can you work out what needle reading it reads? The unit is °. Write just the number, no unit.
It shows 325
